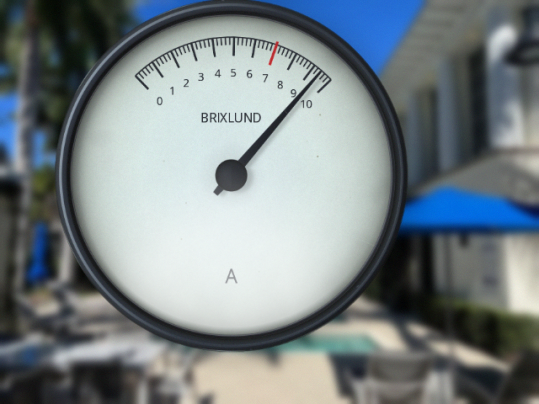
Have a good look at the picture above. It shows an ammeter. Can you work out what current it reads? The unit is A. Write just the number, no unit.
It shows 9.4
